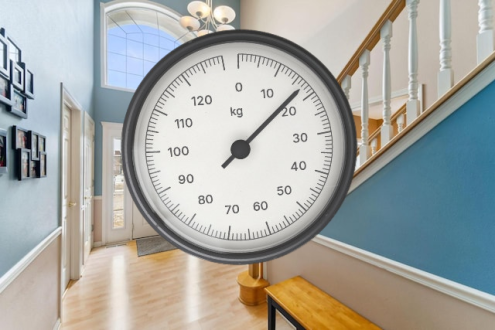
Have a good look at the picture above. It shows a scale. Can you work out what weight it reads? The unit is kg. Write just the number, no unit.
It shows 17
